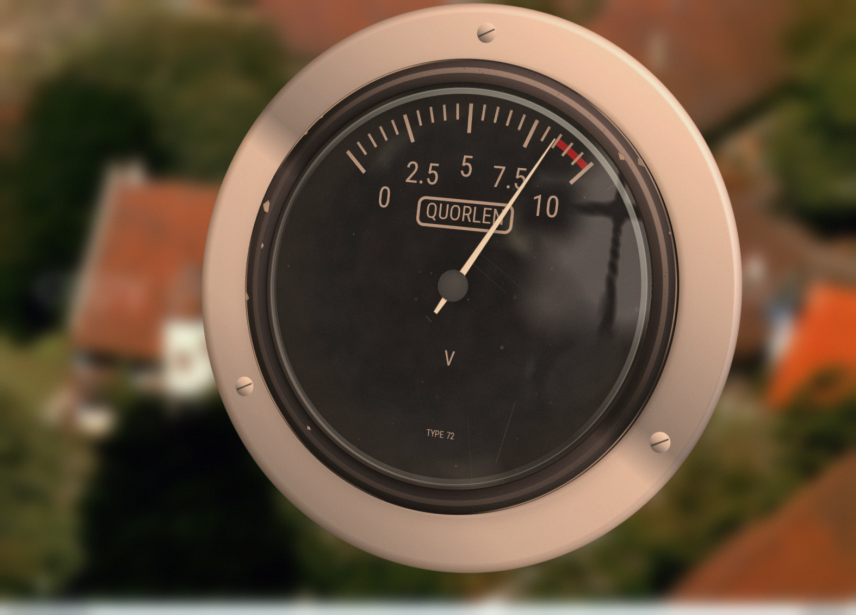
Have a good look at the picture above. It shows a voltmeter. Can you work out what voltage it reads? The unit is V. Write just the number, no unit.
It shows 8.5
